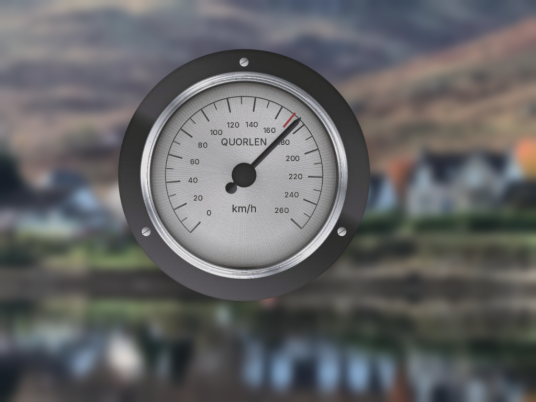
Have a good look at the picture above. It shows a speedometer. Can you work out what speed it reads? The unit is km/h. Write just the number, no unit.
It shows 175
